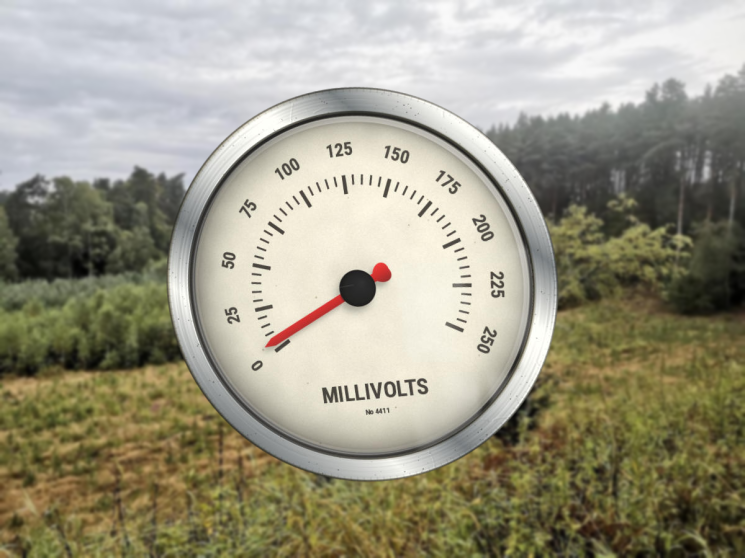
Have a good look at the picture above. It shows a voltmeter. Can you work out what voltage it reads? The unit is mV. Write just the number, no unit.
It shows 5
